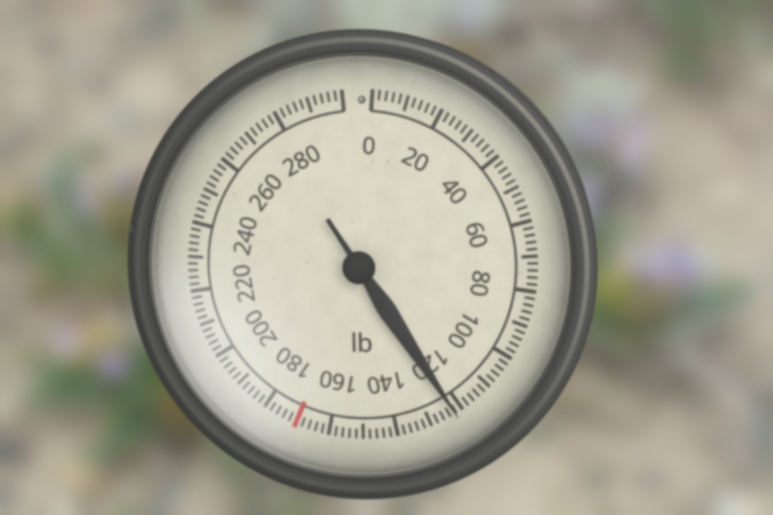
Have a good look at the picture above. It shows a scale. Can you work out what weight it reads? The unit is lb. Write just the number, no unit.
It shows 122
